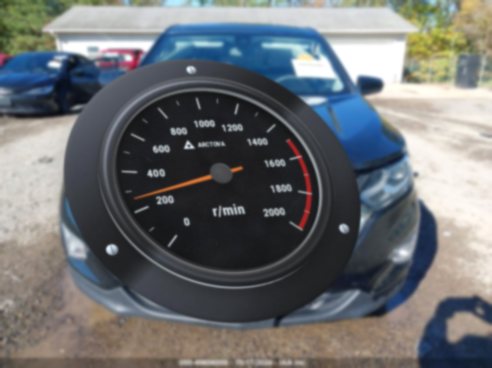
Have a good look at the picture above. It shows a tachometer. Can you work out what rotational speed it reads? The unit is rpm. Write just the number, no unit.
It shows 250
